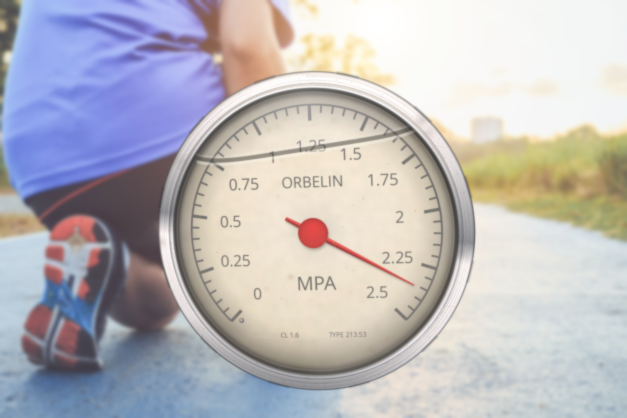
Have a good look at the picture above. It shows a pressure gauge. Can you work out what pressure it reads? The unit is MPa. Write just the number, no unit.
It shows 2.35
